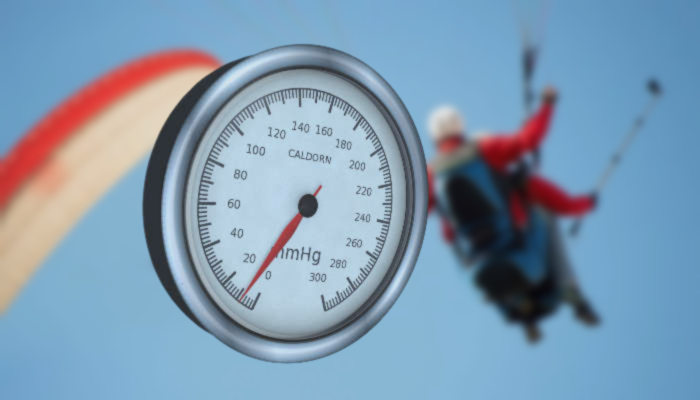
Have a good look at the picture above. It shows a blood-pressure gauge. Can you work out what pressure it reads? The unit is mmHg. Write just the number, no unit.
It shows 10
